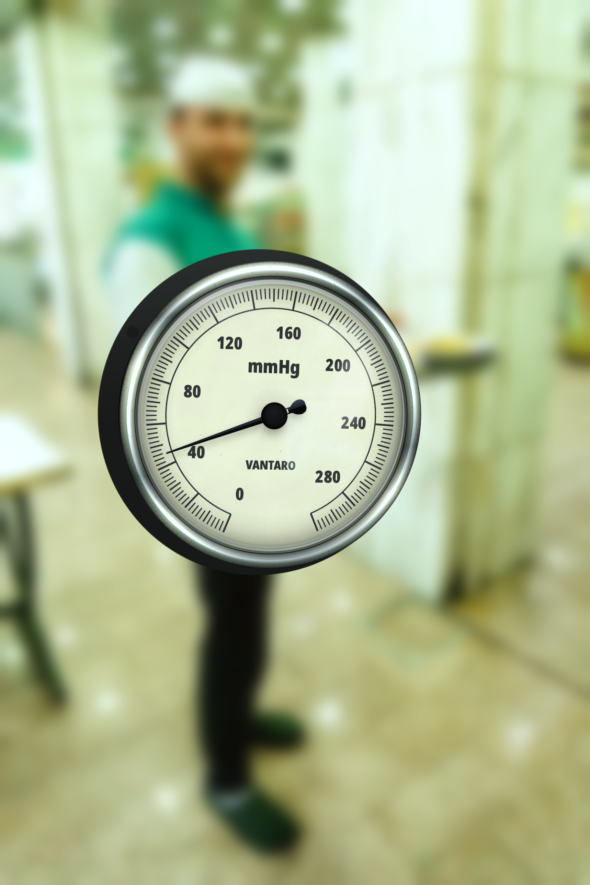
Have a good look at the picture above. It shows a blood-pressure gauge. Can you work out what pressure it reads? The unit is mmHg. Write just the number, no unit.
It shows 46
